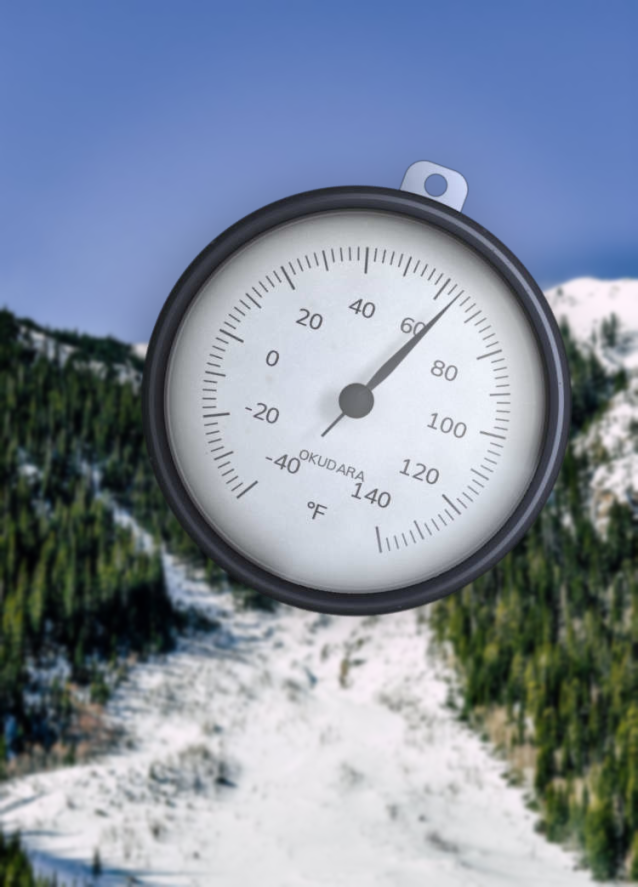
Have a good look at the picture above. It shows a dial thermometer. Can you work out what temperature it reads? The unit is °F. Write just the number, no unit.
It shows 64
